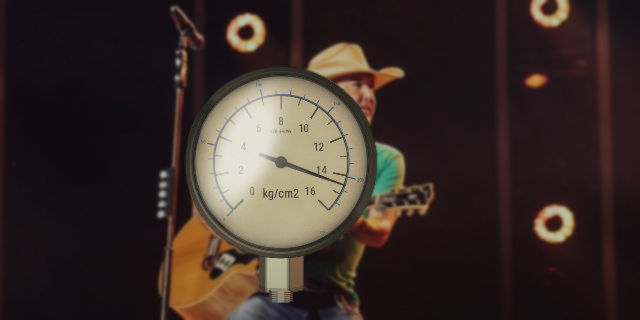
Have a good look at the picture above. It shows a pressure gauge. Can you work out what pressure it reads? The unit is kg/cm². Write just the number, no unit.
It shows 14.5
